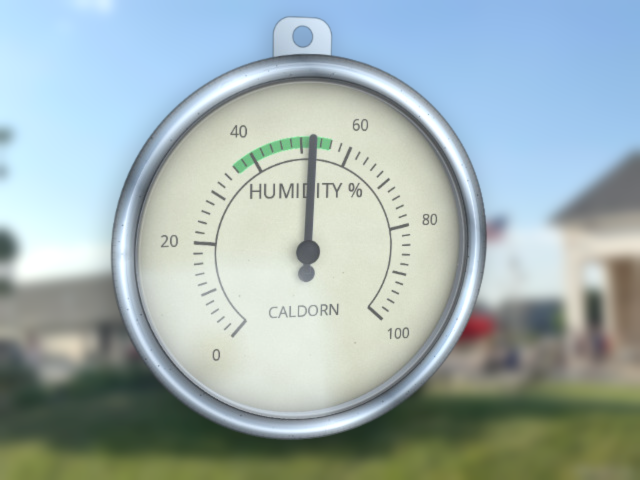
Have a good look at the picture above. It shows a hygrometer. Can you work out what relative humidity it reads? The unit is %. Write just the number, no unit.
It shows 52
